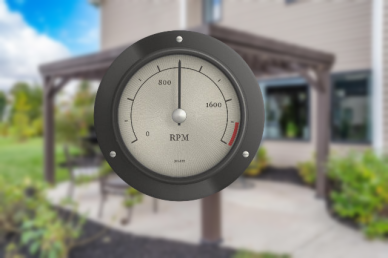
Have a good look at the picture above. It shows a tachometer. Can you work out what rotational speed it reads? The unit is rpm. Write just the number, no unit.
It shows 1000
